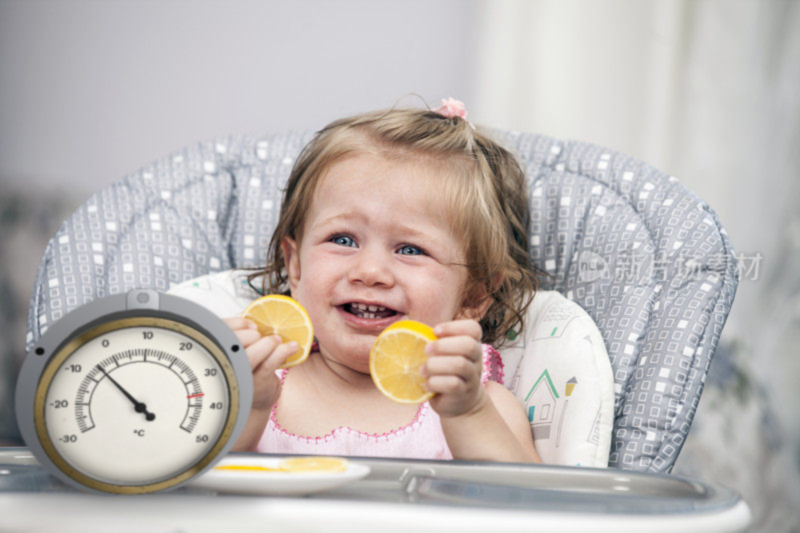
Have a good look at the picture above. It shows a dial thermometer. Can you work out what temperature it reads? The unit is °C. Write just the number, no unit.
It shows -5
